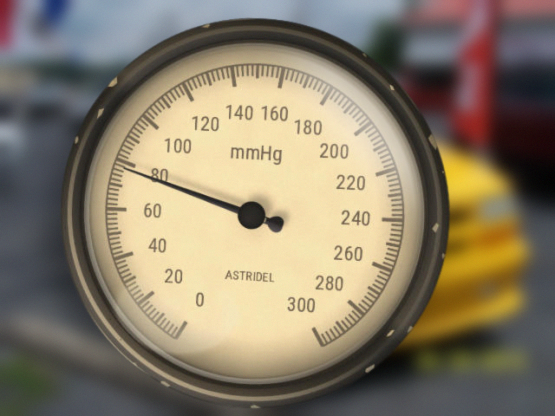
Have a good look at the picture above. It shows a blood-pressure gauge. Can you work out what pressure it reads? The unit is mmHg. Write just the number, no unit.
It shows 78
